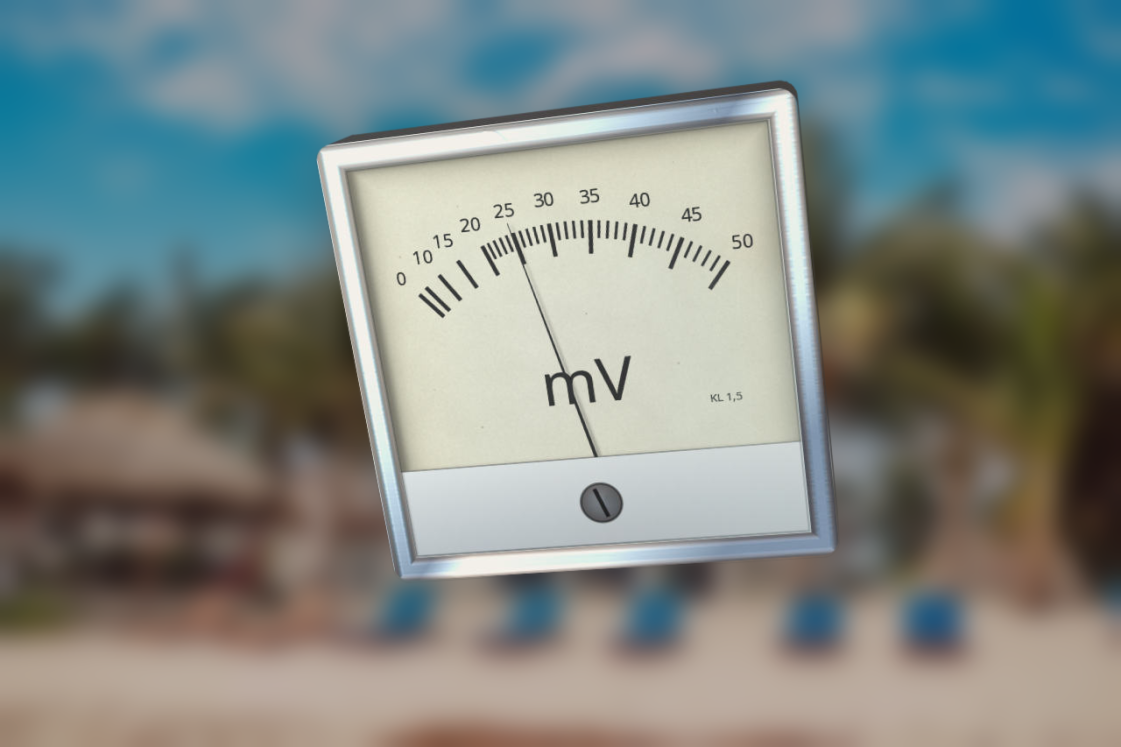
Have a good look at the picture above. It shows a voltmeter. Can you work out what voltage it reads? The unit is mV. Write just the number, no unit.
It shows 25
